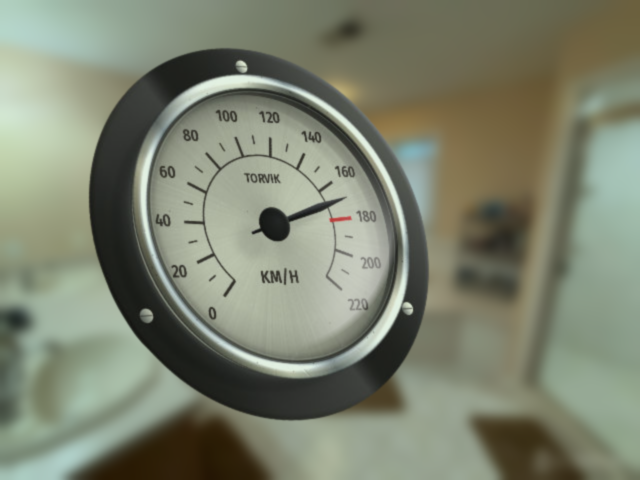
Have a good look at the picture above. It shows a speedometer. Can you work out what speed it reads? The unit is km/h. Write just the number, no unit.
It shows 170
